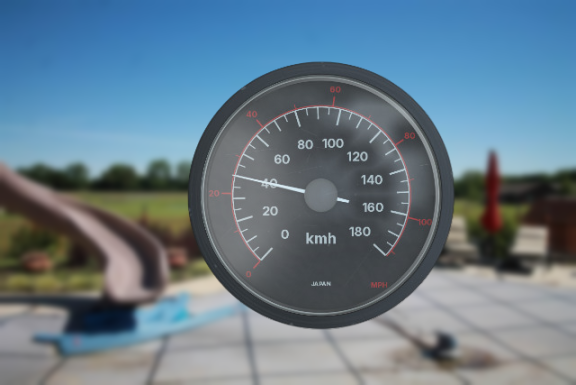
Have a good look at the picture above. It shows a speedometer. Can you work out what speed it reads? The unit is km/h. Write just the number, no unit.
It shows 40
